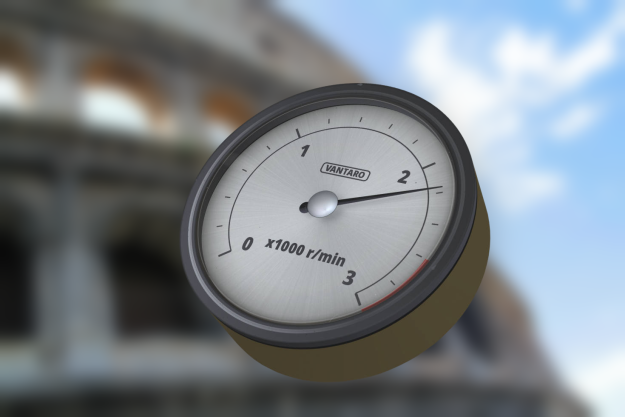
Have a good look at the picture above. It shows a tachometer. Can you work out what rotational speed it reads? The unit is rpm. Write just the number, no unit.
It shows 2200
